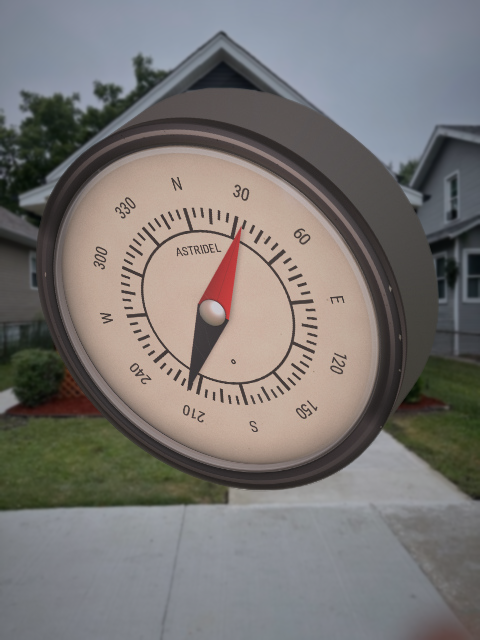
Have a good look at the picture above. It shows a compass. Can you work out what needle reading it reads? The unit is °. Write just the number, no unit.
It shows 35
